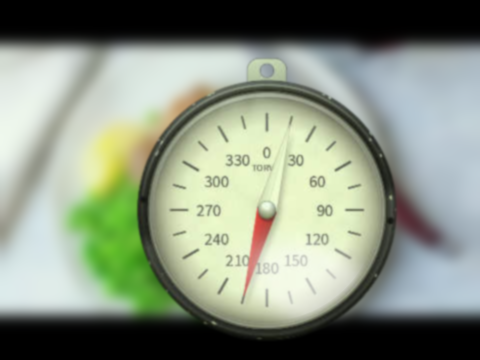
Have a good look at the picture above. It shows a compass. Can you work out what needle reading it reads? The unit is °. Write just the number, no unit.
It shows 195
